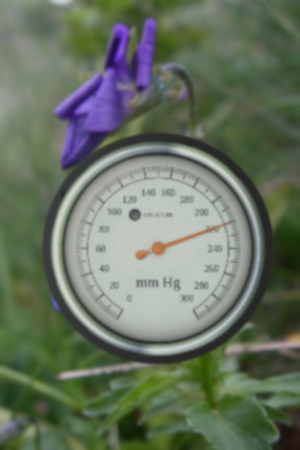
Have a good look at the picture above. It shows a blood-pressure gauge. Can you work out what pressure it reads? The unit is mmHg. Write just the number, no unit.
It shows 220
